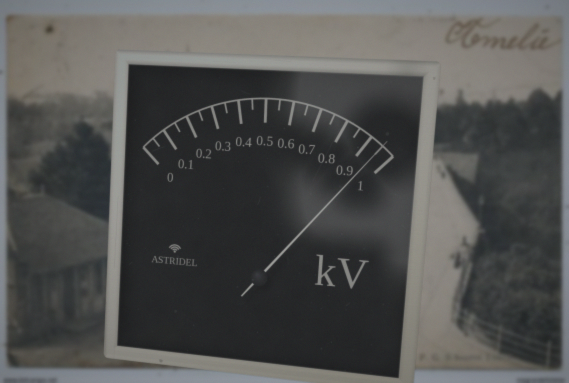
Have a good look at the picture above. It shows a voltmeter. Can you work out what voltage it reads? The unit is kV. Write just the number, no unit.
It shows 0.95
